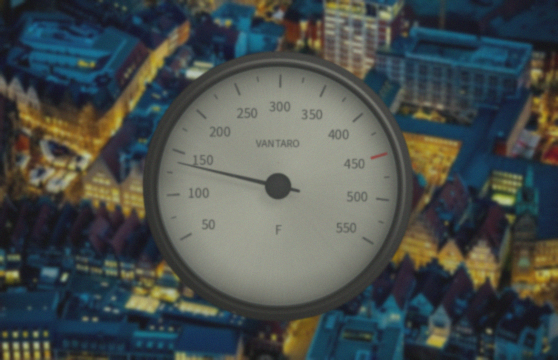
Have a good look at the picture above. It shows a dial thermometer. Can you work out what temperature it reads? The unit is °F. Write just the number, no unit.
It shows 137.5
